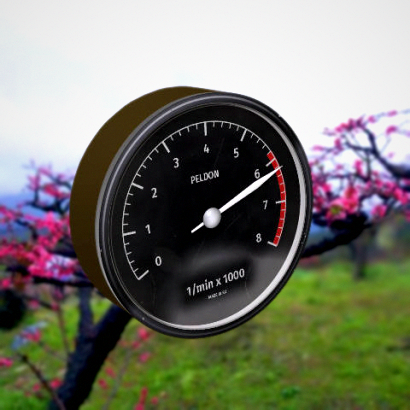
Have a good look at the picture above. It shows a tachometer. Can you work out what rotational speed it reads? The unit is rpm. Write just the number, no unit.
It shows 6200
